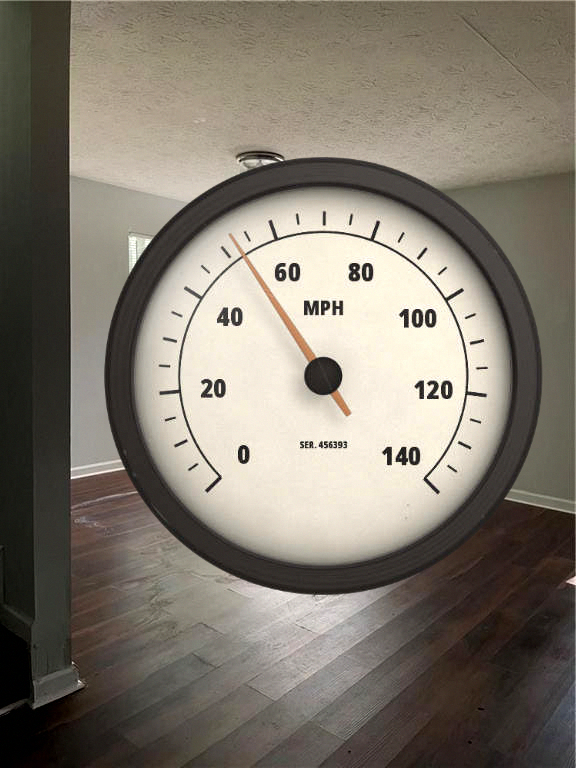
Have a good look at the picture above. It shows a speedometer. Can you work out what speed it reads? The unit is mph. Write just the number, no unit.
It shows 52.5
